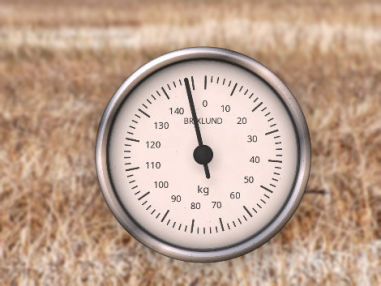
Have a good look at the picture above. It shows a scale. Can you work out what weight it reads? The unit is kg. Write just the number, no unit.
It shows 148
